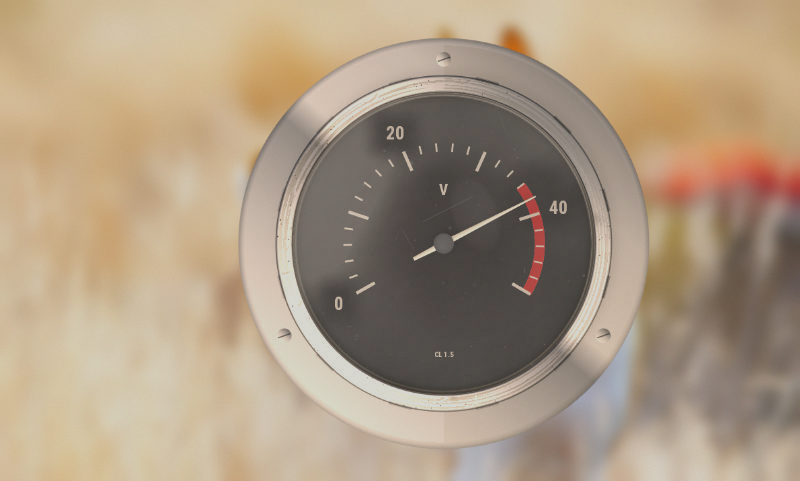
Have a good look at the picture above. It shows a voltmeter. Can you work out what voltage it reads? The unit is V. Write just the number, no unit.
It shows 38
